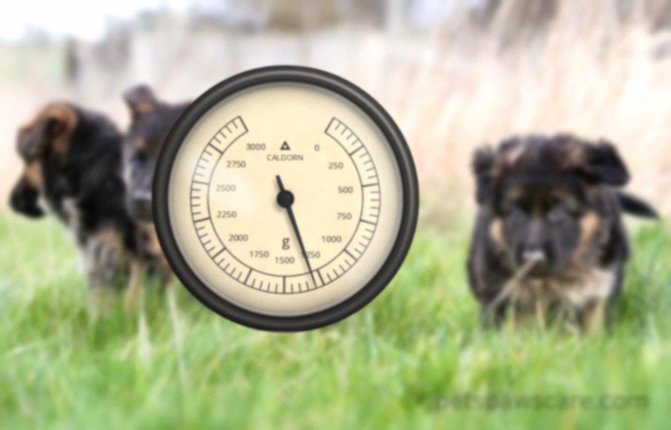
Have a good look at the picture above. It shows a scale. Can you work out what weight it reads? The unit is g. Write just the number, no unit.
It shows 1300
